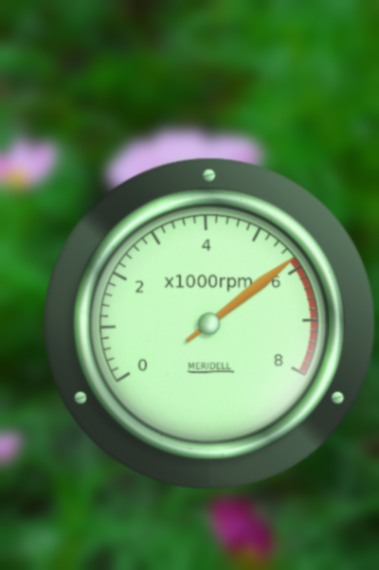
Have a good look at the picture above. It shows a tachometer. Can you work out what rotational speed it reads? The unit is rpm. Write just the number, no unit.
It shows 5800
